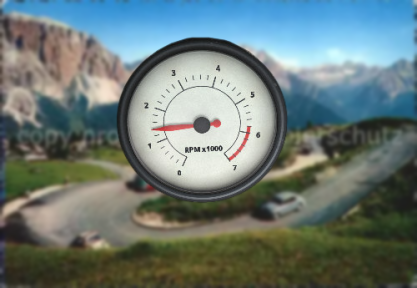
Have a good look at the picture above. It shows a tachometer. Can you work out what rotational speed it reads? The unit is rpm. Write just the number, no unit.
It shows 1400
